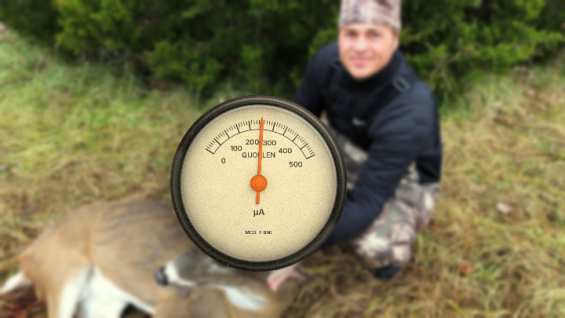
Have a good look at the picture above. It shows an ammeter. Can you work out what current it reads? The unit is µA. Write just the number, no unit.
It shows 250
